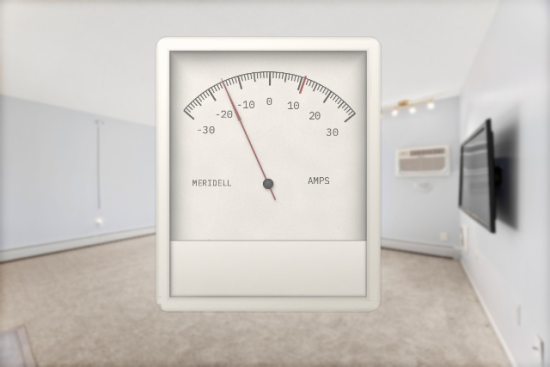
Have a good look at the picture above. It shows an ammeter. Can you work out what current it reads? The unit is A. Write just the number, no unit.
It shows -15
